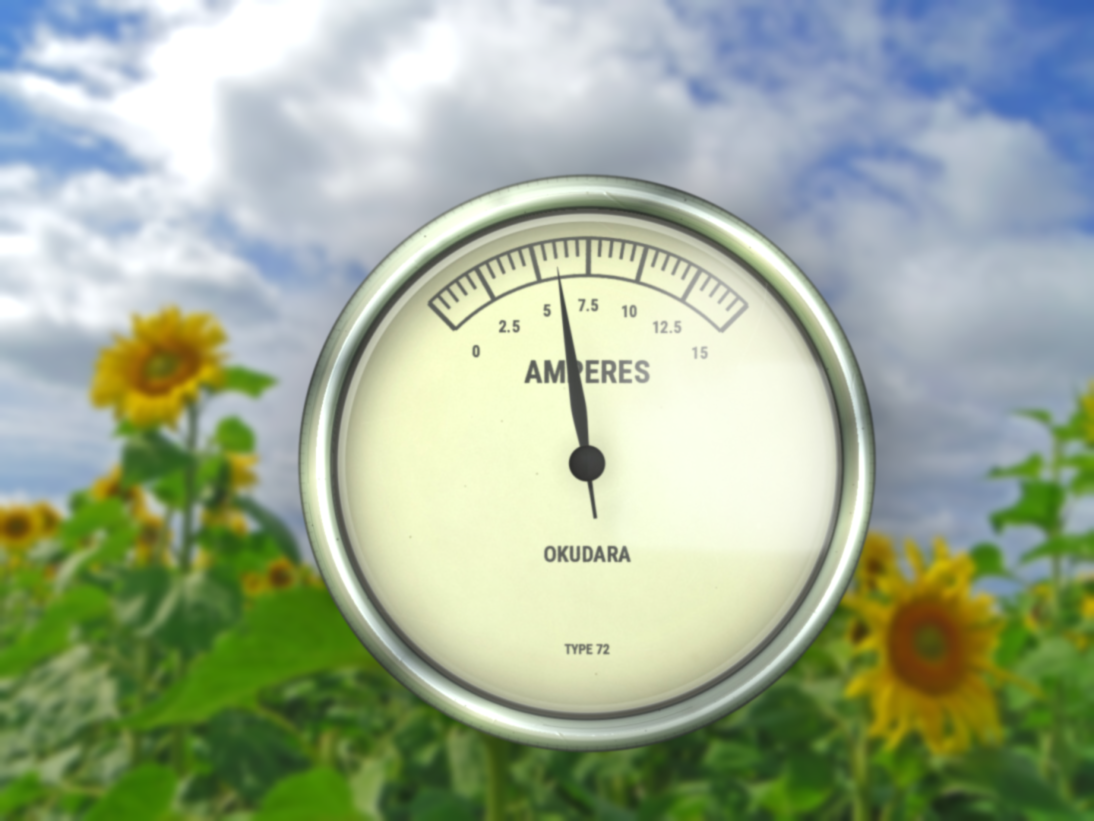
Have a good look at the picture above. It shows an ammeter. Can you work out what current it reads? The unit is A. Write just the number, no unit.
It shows 6
